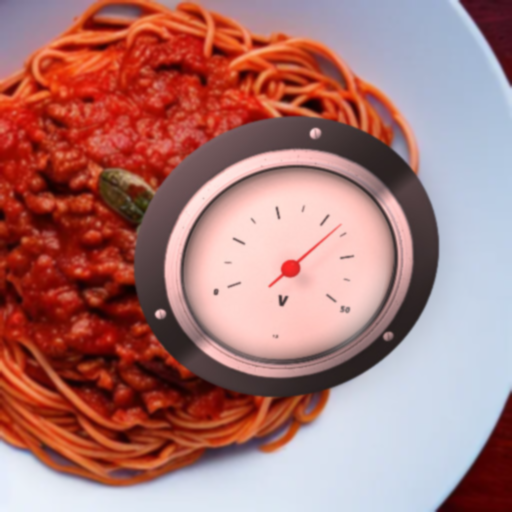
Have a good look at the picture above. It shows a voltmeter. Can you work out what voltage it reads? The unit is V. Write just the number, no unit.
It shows 32.5
